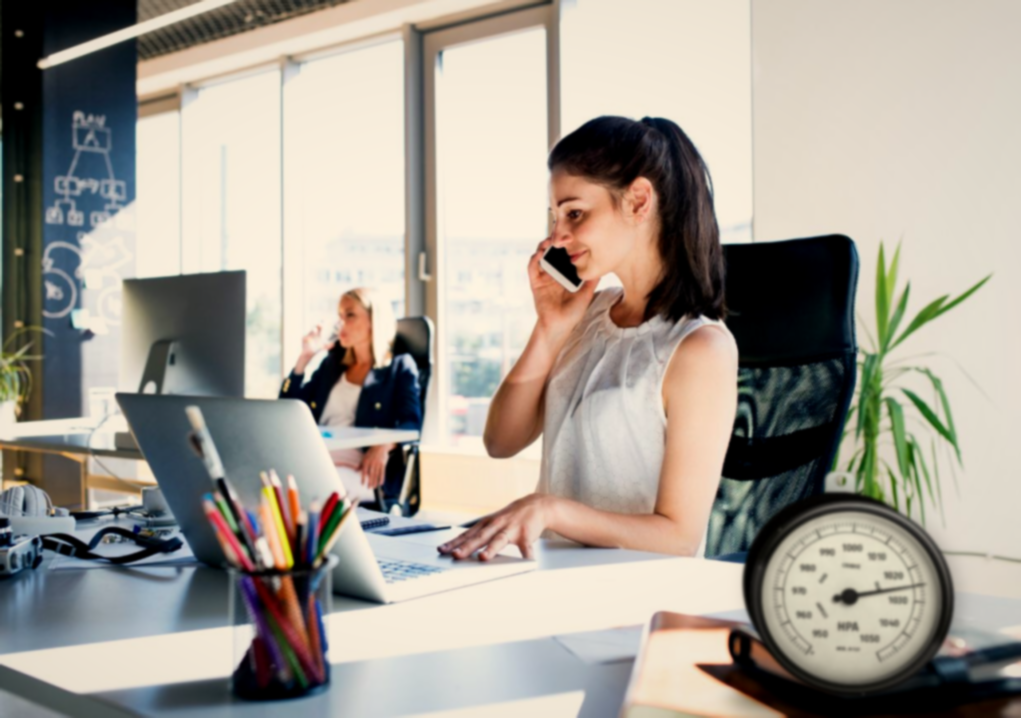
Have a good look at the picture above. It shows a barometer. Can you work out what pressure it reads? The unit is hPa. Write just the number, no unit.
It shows 1025
